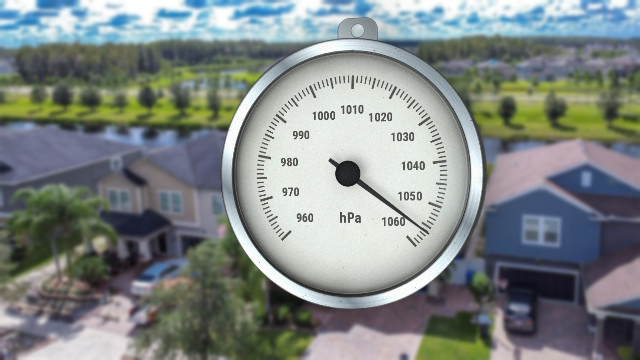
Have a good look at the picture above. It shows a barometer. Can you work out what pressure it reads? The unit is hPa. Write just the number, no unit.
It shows 1056
